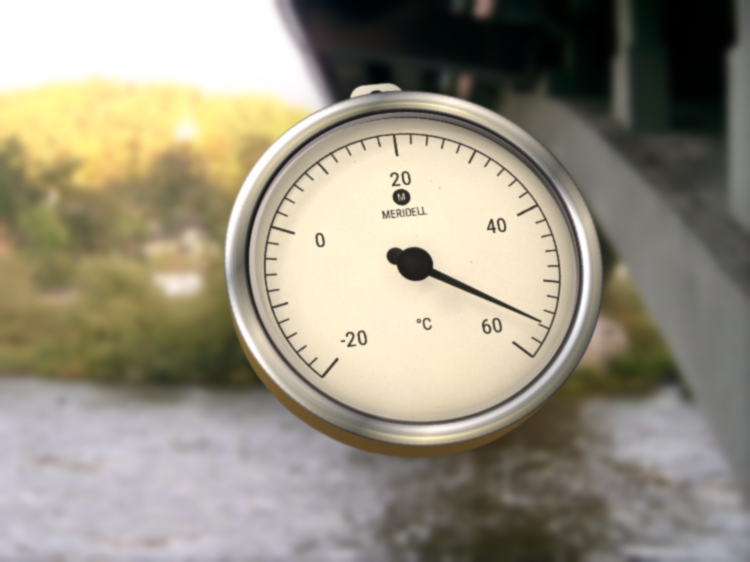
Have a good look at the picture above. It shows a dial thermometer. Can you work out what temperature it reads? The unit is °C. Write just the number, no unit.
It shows 56
